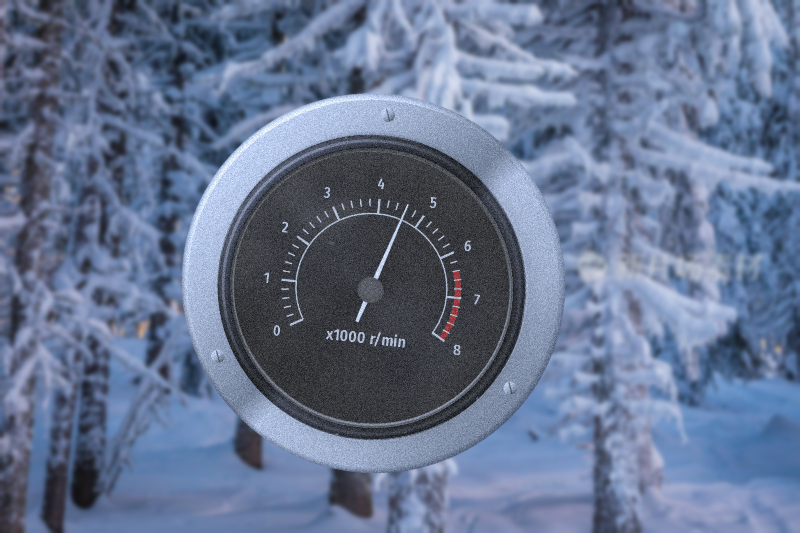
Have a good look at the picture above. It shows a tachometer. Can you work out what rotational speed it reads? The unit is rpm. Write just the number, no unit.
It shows 4600
